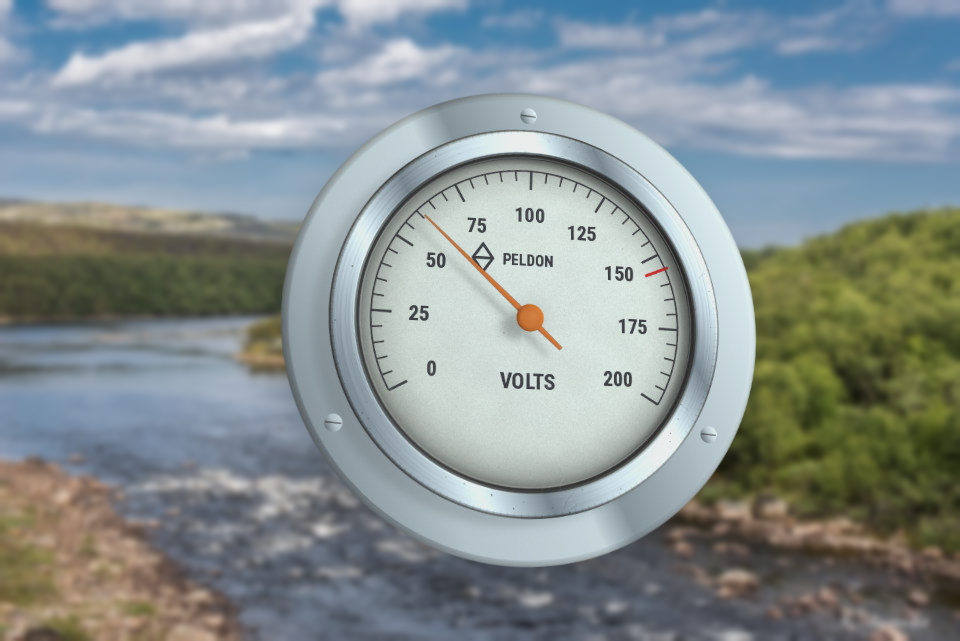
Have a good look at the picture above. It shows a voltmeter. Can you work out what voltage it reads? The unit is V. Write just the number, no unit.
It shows 60
